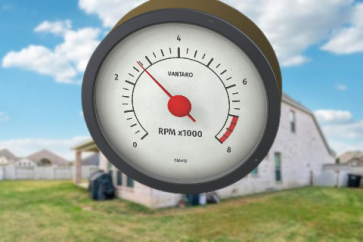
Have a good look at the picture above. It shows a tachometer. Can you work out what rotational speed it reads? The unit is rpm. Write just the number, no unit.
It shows 2750
